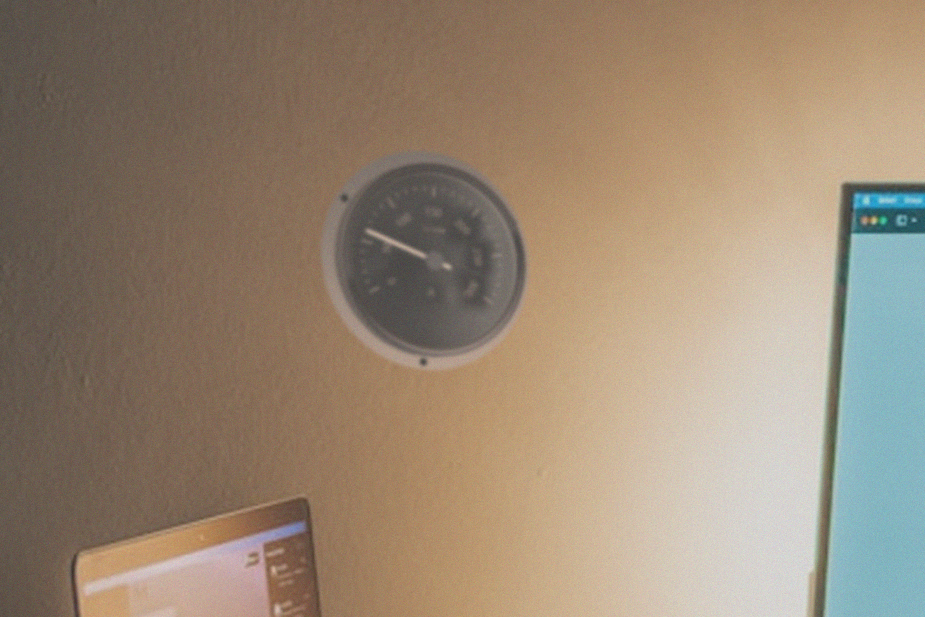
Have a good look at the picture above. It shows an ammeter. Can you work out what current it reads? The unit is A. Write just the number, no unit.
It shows 60
